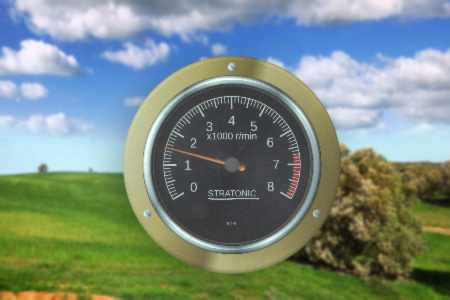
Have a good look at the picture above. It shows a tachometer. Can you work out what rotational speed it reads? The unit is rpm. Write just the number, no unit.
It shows 1500
